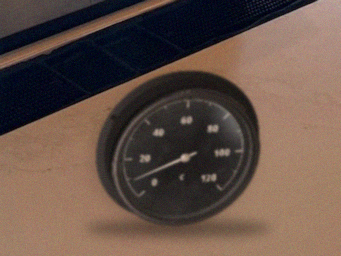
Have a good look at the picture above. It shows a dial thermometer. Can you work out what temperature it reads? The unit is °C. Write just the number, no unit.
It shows 10
